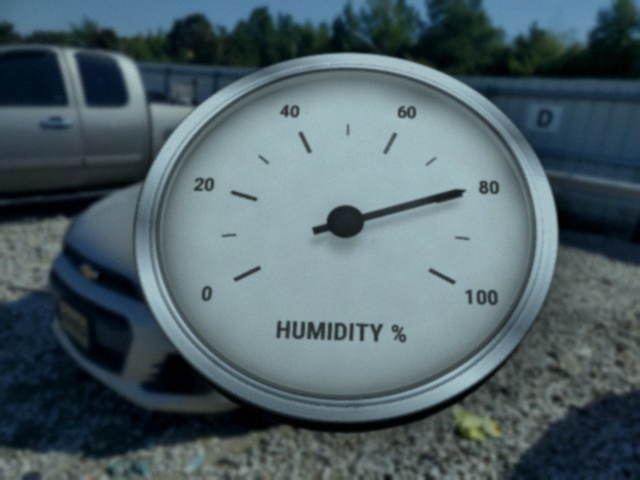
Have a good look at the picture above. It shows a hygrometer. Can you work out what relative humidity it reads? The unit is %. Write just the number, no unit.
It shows 80
